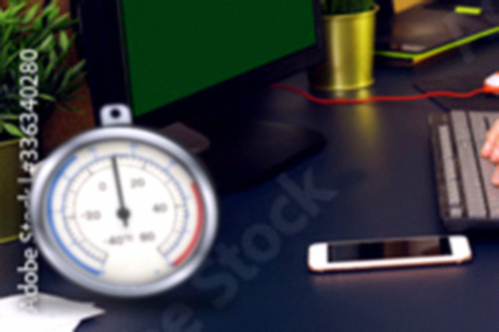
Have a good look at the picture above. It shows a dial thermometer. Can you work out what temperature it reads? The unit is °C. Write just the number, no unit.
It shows 10
